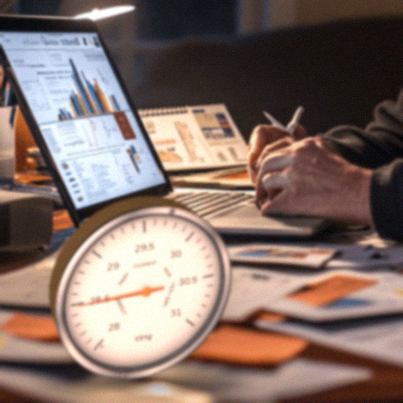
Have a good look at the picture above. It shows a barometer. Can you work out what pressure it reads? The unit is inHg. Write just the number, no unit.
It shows 28.5
